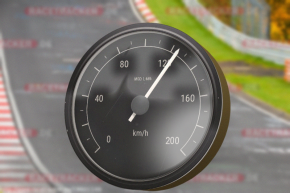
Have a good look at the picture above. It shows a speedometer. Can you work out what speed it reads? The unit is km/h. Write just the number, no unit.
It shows 125
